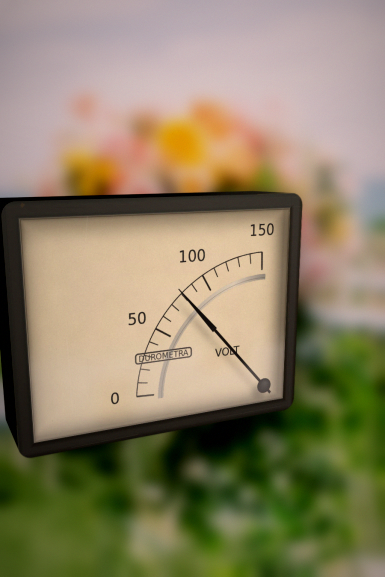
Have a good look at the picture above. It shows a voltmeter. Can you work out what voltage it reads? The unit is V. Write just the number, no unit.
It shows 80
